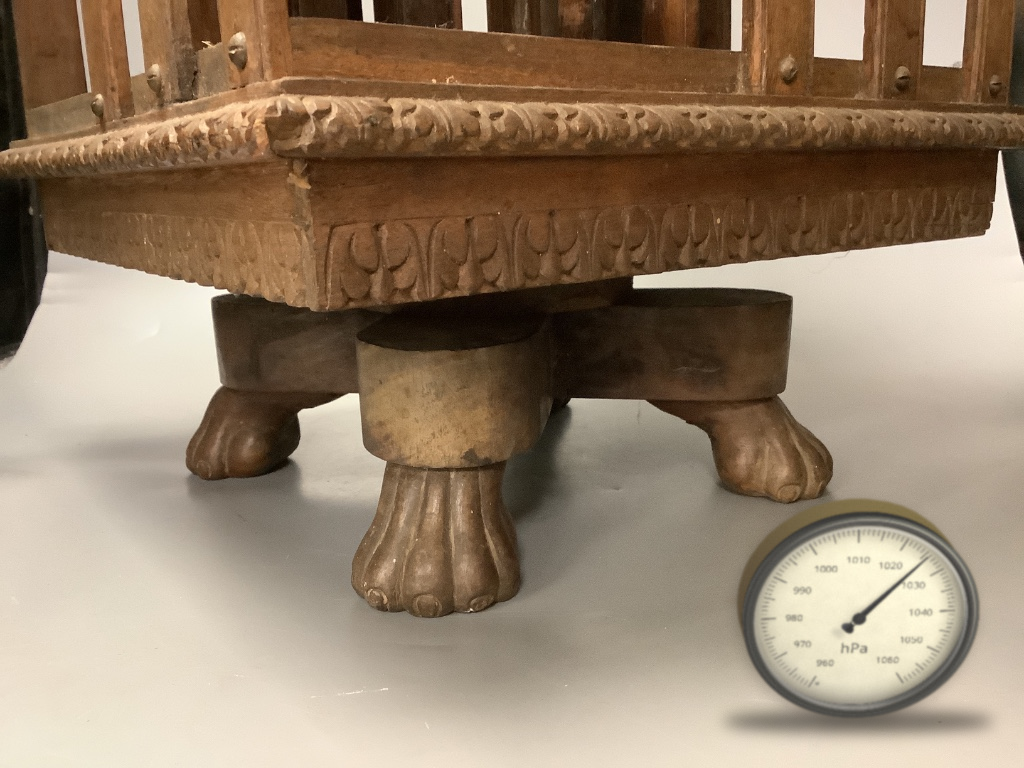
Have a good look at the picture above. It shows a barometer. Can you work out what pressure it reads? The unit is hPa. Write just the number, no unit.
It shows 1025
